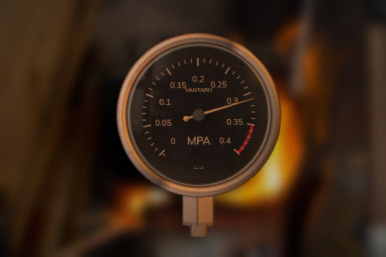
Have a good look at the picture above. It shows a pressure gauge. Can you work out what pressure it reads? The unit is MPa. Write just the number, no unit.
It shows 0.31
